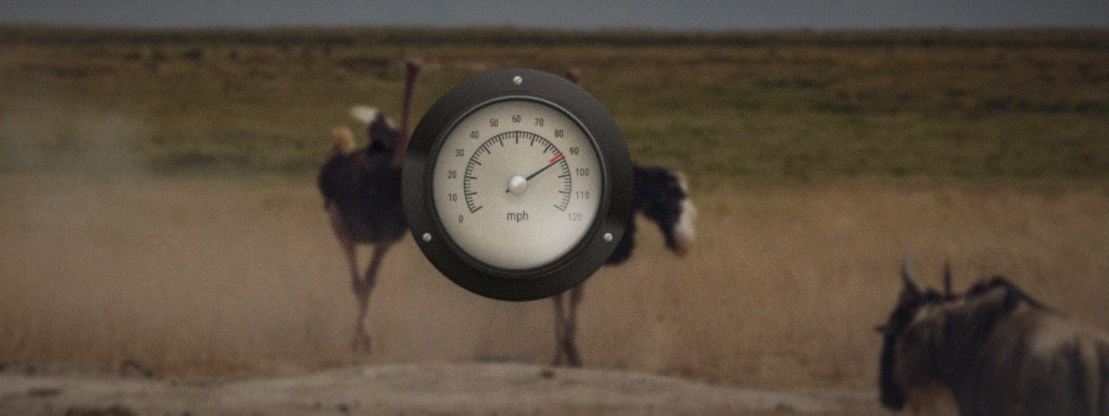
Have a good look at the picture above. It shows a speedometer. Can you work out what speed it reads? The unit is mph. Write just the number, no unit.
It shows 90
